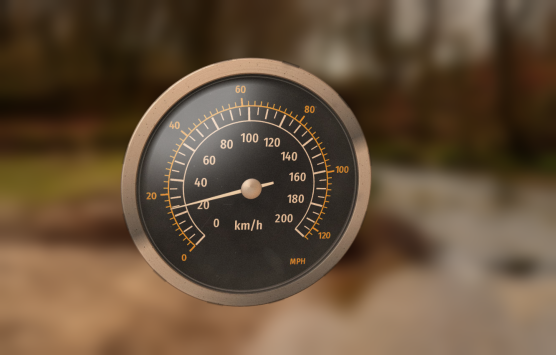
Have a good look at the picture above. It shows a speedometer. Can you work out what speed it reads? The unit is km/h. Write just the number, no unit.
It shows 25
